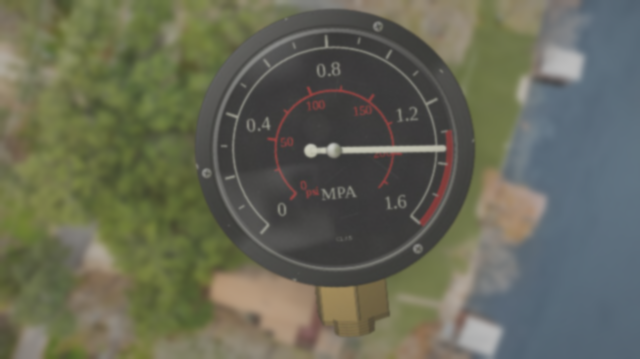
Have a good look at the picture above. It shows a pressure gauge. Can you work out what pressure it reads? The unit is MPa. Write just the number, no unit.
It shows 1.35
